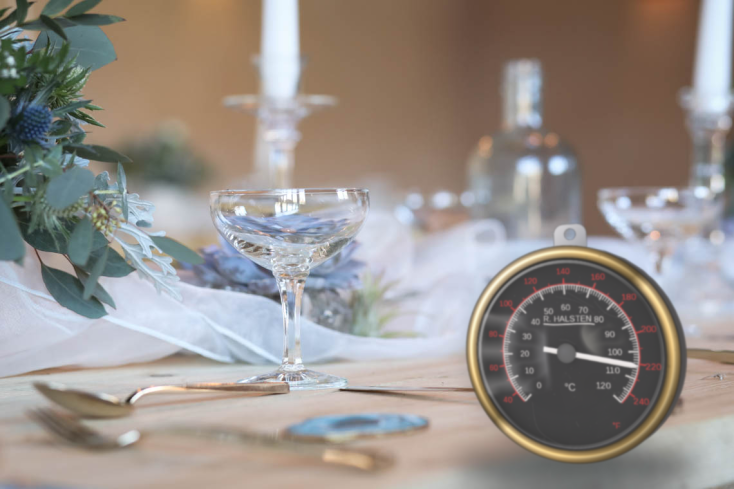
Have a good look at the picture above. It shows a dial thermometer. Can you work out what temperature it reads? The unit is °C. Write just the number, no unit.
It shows 105
